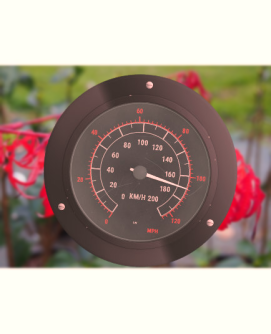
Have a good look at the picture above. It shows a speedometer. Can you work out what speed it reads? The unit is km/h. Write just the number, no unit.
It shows 170
